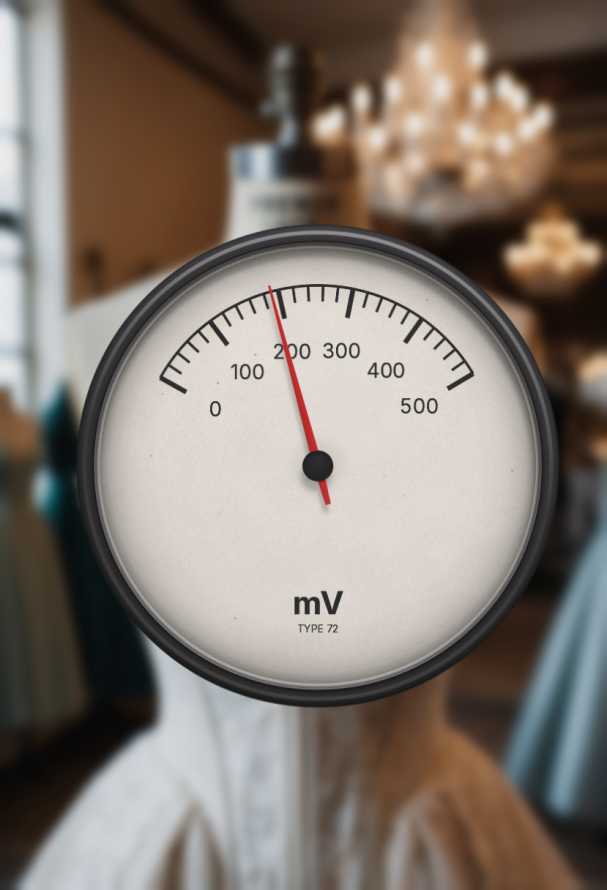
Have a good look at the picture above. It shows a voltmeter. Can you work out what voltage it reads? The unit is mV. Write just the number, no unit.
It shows 190
